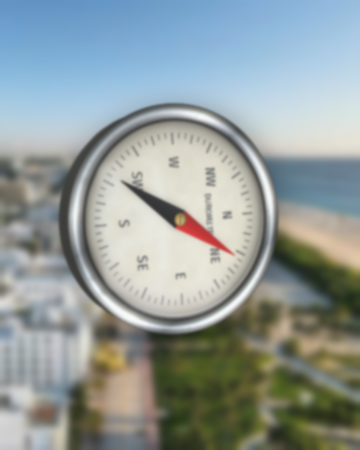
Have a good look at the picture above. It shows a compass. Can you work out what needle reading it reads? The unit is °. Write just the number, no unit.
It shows 35
